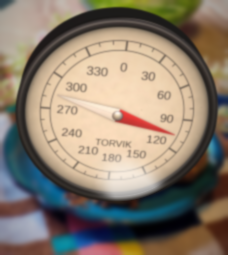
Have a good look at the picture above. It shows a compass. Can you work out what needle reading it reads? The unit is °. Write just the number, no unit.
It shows 105
